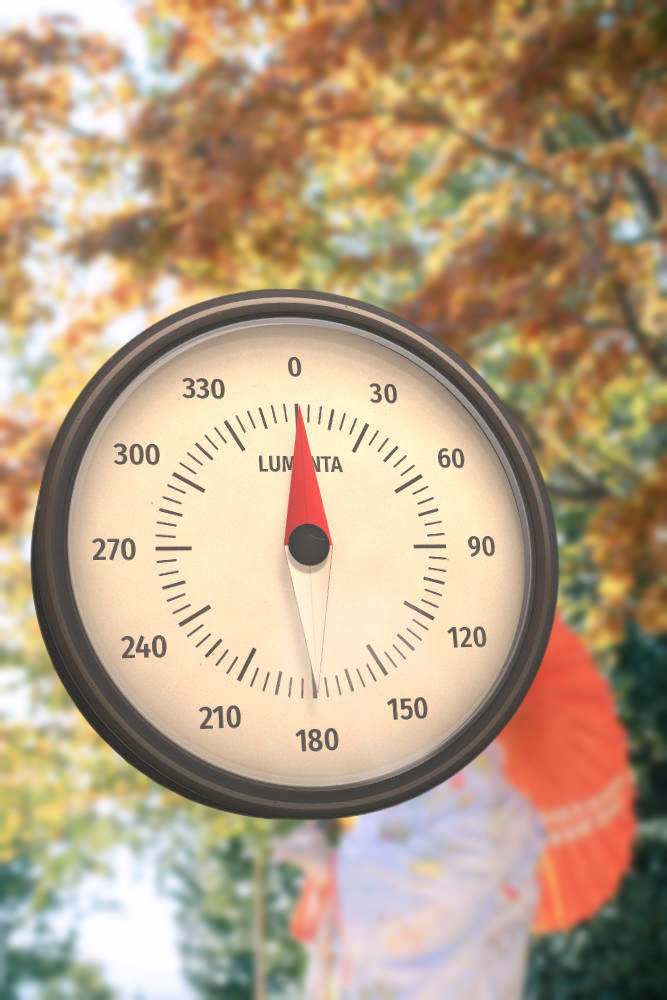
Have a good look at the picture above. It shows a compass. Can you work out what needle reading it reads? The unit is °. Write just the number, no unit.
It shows 0
